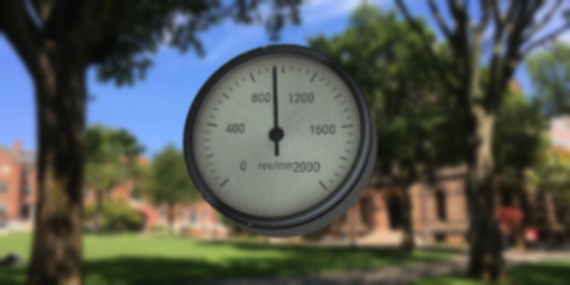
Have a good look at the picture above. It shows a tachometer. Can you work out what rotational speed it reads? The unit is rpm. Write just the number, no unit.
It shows 950
